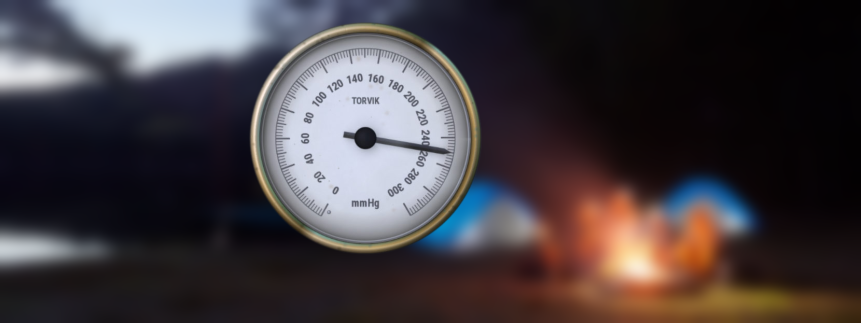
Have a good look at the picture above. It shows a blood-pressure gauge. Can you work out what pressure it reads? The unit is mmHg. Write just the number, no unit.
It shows 250
